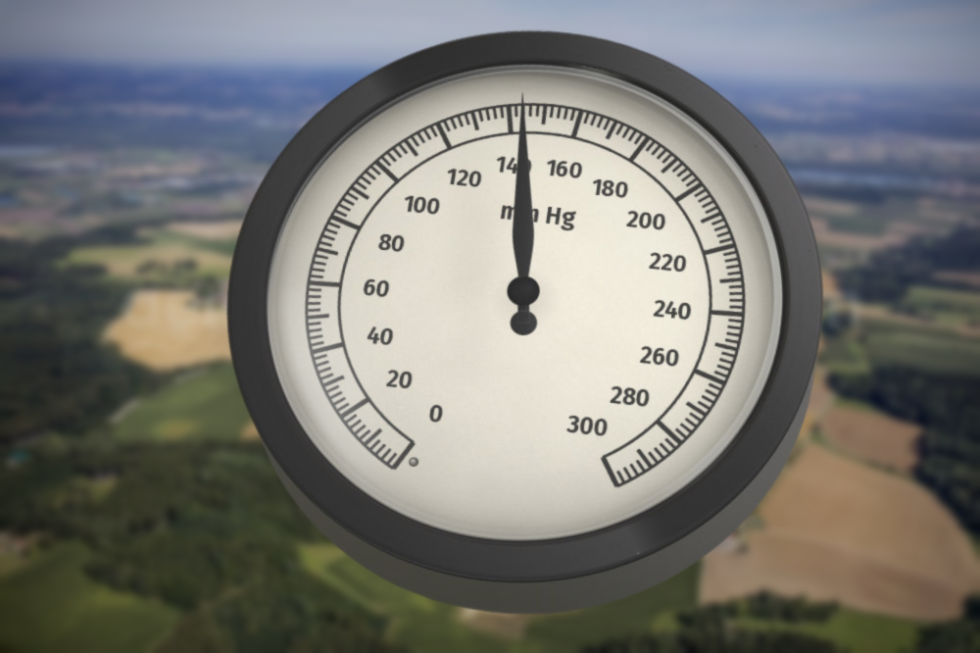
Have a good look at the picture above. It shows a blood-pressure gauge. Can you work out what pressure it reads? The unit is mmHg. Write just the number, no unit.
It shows 144
